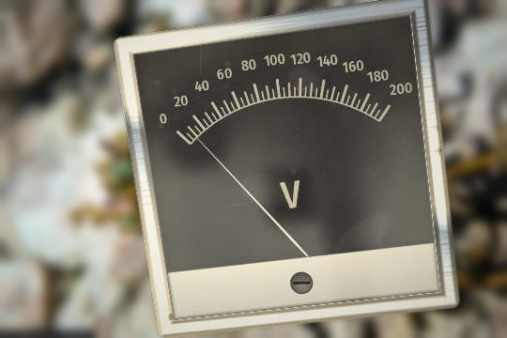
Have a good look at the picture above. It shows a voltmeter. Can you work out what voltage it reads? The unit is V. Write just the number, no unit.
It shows 10
